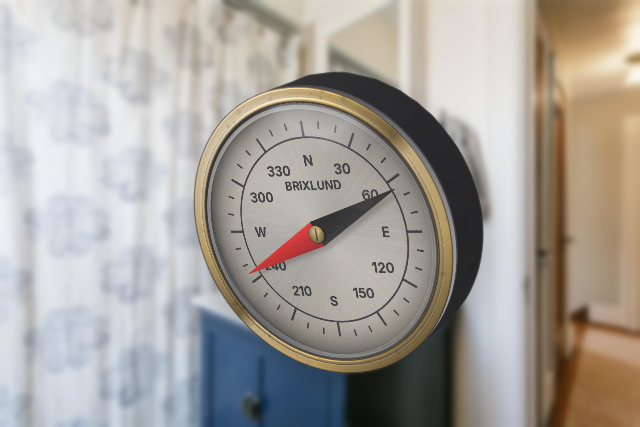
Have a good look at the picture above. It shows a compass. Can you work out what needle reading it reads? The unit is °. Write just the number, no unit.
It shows 245
